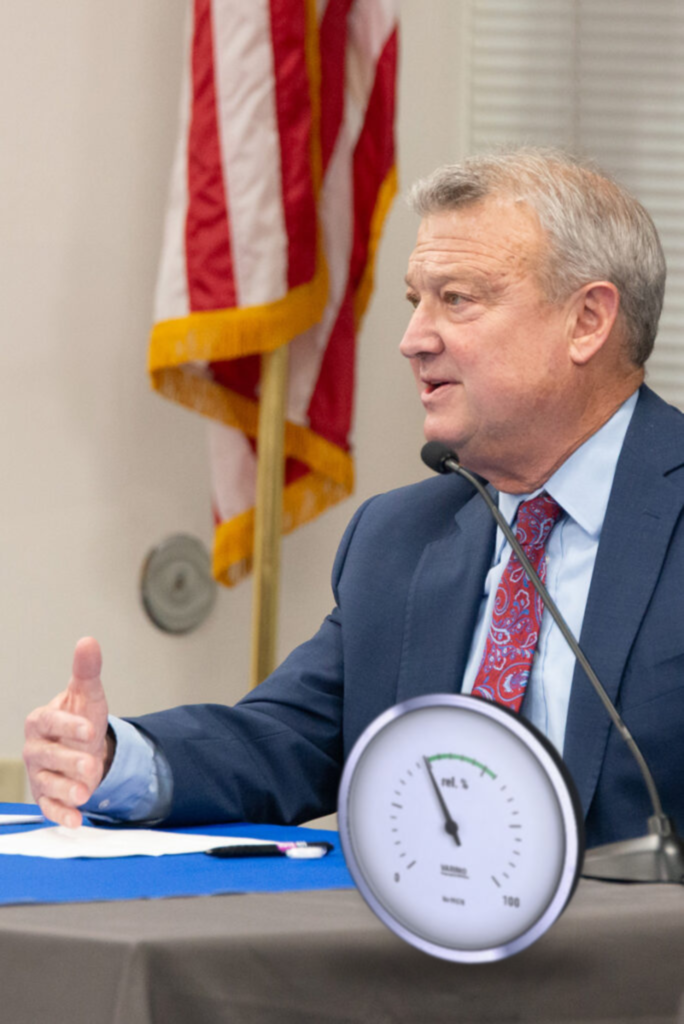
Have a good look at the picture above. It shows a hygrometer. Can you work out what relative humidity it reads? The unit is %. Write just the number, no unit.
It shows 40
